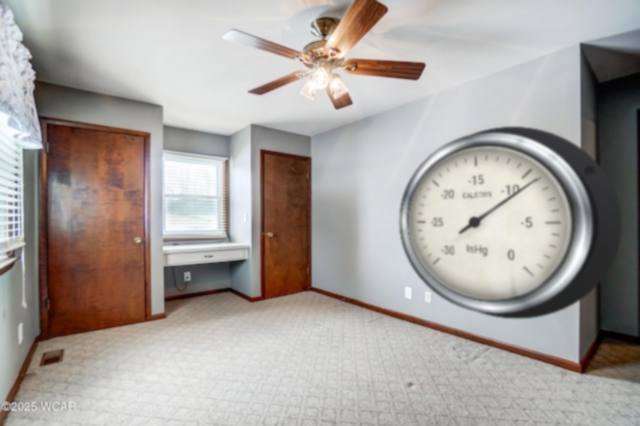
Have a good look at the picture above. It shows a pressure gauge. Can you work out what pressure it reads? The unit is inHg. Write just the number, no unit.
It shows -9
